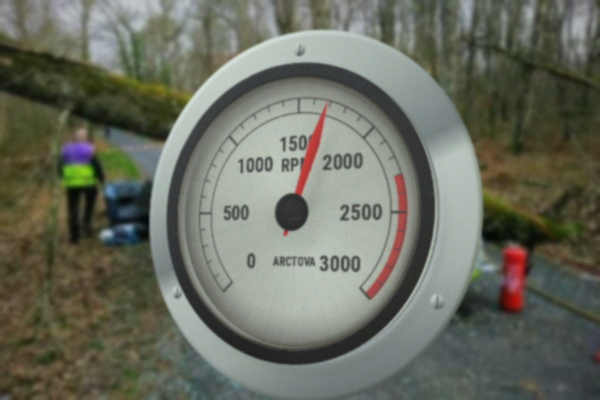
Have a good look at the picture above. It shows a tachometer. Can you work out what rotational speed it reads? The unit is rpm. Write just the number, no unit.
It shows 1700
